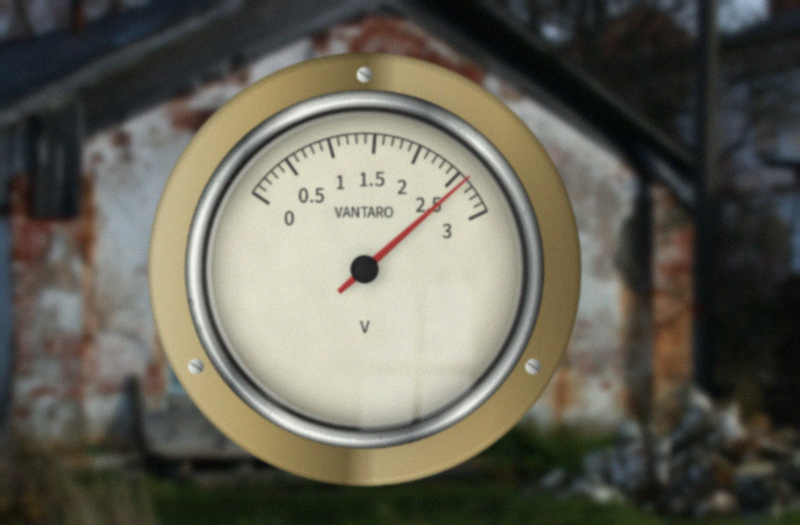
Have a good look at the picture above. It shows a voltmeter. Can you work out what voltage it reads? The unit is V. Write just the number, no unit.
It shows 2.6
